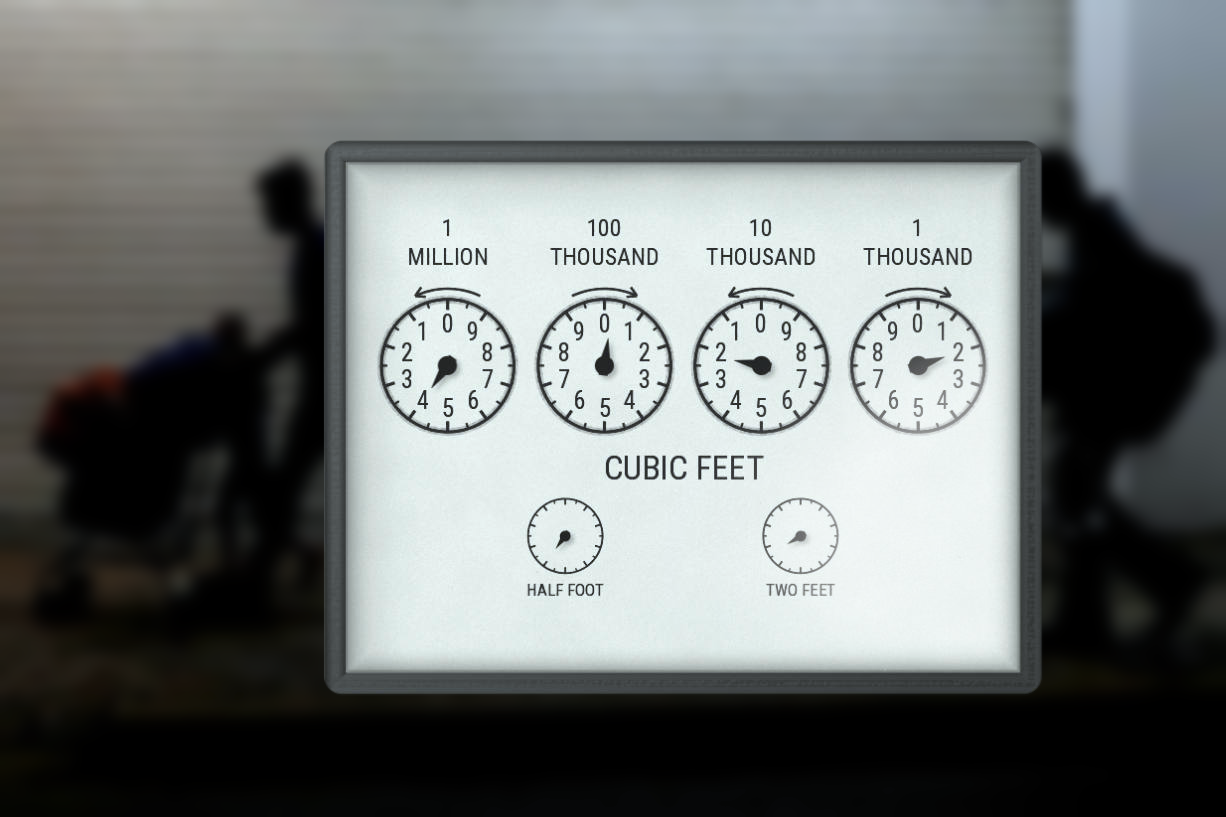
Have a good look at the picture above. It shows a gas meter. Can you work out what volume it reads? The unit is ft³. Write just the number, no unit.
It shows 402200
